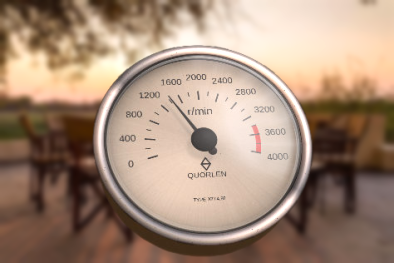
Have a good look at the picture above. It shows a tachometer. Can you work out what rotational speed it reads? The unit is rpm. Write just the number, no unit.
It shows 1400
